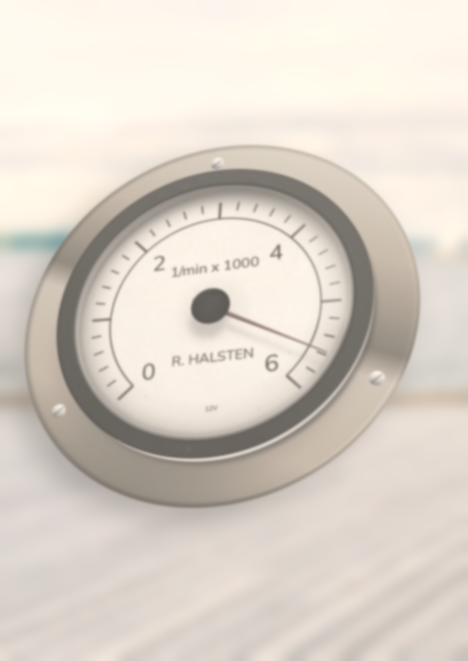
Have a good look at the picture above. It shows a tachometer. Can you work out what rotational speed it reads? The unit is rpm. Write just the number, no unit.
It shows 5600
